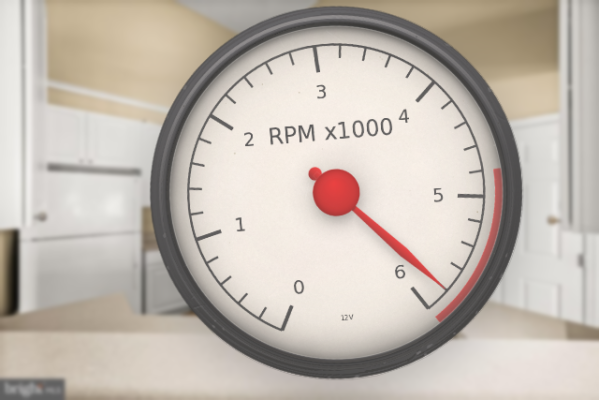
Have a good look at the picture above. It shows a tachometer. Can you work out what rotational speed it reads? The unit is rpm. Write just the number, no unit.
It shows 5800
